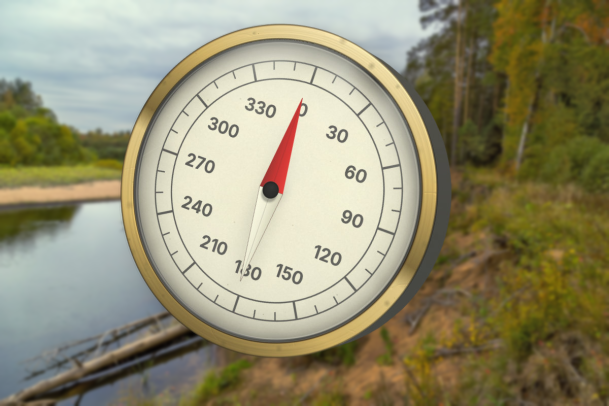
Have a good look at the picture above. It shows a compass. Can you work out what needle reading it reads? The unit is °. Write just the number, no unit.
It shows 0
